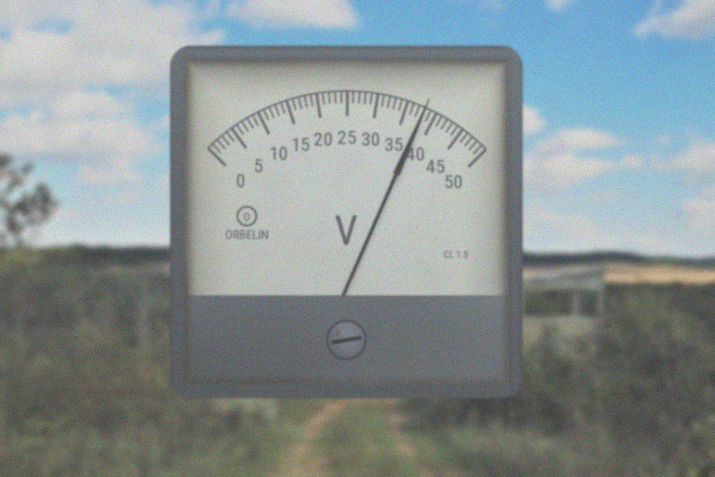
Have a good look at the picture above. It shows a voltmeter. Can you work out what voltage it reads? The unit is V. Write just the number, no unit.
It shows 38
